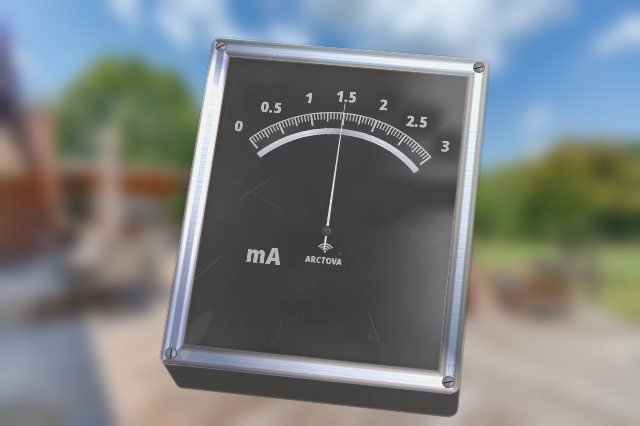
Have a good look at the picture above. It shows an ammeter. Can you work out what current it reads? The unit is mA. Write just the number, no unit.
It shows 1.5
